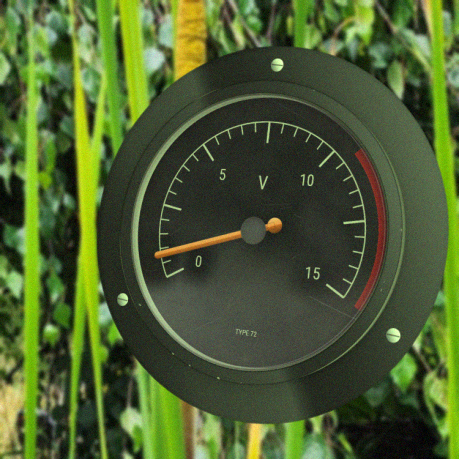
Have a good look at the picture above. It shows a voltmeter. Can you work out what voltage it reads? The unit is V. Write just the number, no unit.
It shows 0.75
